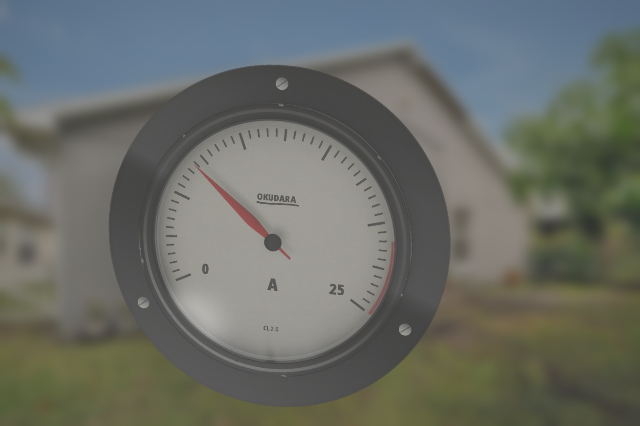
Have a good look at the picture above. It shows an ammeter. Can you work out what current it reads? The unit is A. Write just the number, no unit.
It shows 7
